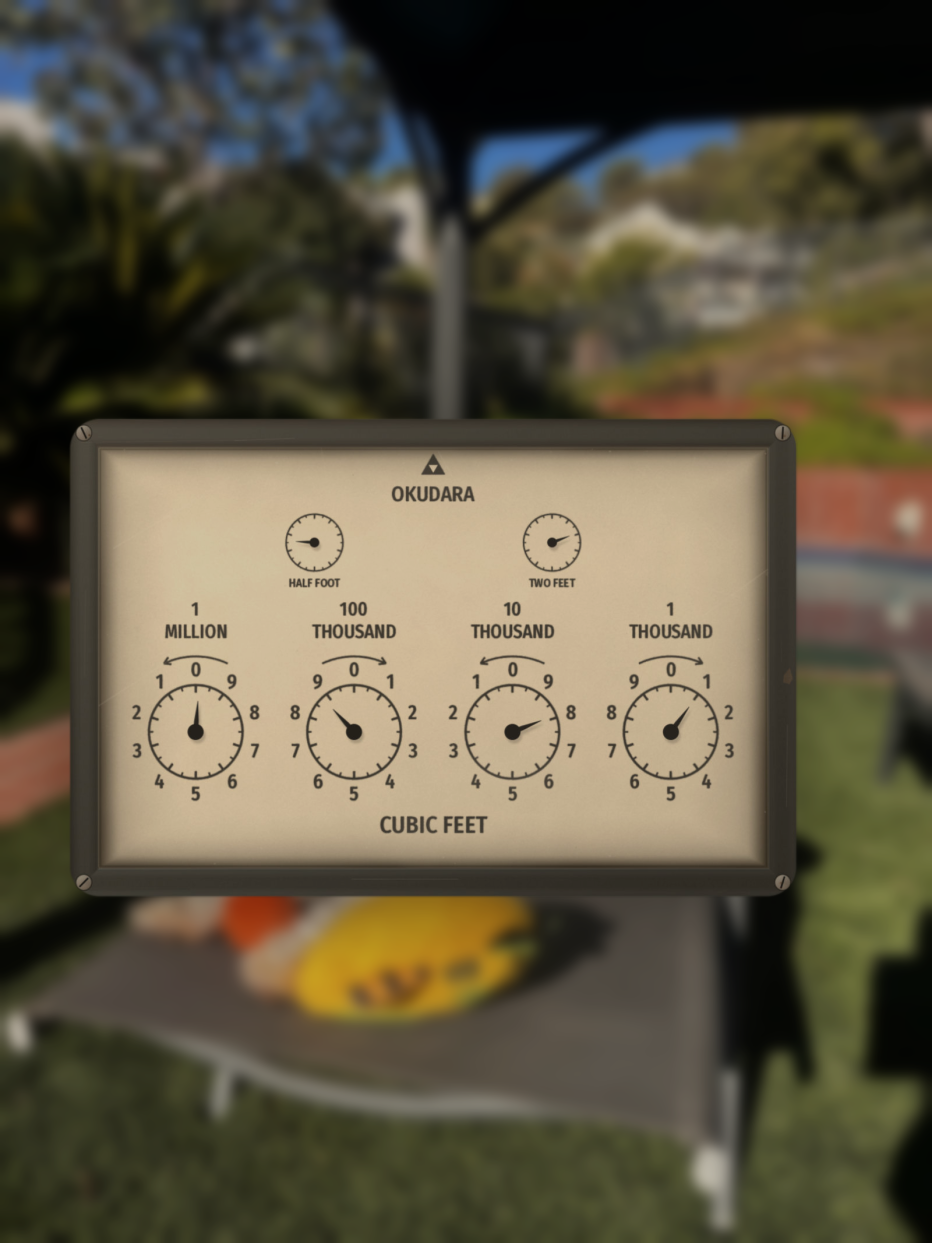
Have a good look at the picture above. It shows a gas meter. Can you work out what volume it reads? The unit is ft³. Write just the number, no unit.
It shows 988100
